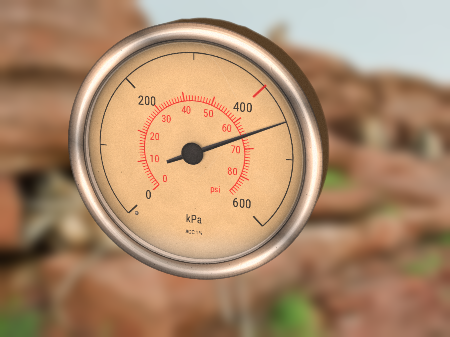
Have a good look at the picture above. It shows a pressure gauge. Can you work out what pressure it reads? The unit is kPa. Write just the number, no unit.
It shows 450
